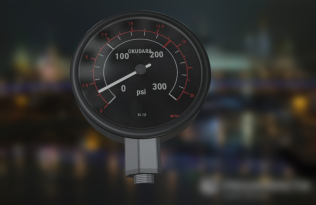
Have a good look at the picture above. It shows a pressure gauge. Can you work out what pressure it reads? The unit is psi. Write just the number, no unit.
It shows 20
